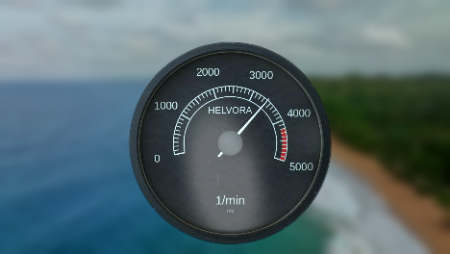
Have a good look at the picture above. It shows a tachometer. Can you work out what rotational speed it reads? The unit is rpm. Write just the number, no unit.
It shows 3400
